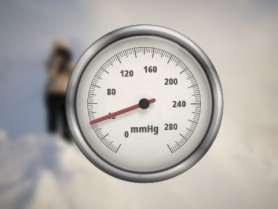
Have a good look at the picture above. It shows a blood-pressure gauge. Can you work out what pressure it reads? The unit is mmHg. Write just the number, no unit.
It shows 40
